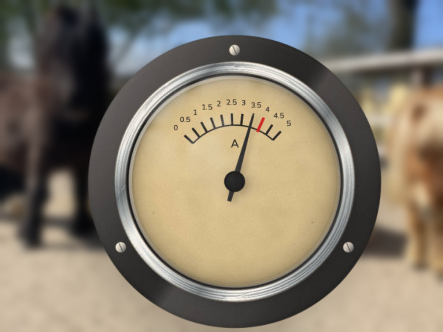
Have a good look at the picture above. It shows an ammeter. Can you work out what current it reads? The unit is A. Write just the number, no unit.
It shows 3.5
